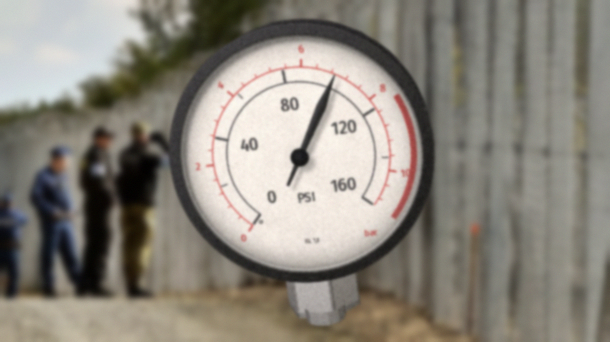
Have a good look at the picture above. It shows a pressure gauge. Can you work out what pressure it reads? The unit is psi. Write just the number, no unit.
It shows 100
